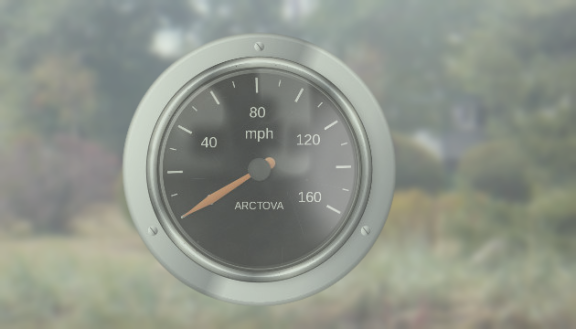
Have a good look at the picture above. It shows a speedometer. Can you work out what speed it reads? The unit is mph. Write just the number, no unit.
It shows 0
